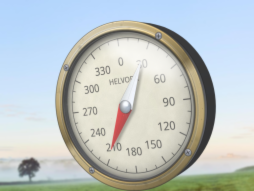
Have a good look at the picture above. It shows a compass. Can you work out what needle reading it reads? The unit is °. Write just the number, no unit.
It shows 210
